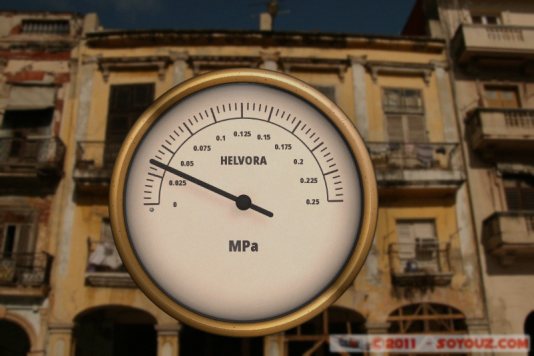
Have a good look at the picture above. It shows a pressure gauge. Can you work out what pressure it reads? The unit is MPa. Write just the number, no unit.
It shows 0.035
